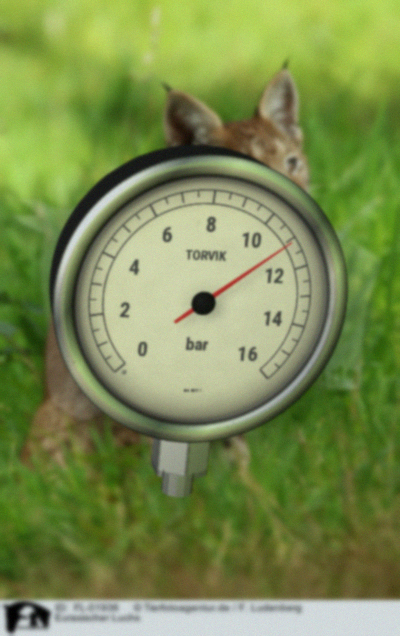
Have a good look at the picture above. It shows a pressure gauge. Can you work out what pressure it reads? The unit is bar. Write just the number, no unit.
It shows 11
